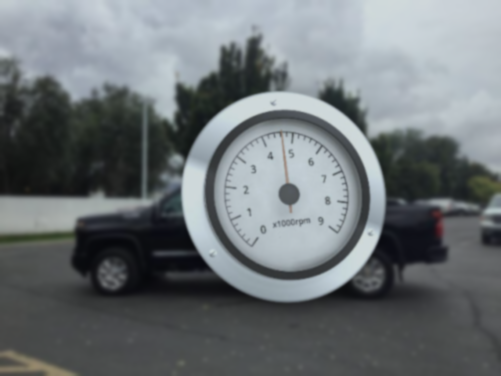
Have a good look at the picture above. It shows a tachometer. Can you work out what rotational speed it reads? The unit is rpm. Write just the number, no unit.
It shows 4600
